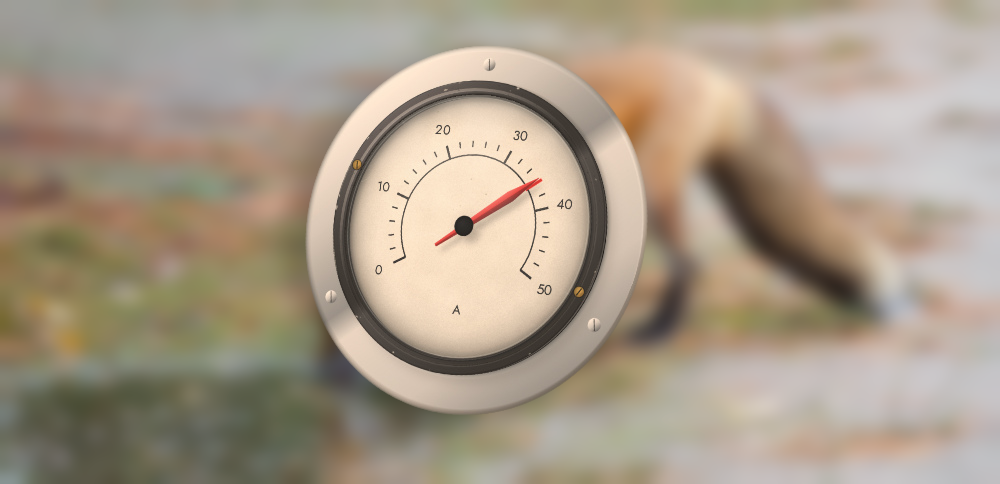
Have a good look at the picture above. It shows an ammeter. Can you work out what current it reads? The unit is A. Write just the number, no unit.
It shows 36
